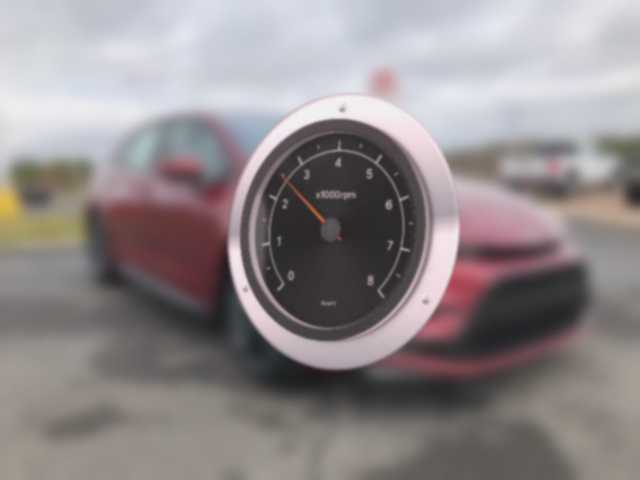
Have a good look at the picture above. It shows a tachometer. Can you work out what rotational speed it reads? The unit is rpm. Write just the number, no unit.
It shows 2500
